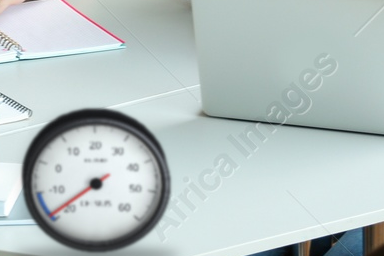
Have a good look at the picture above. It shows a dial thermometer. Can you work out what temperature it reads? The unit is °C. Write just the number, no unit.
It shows -17.5
